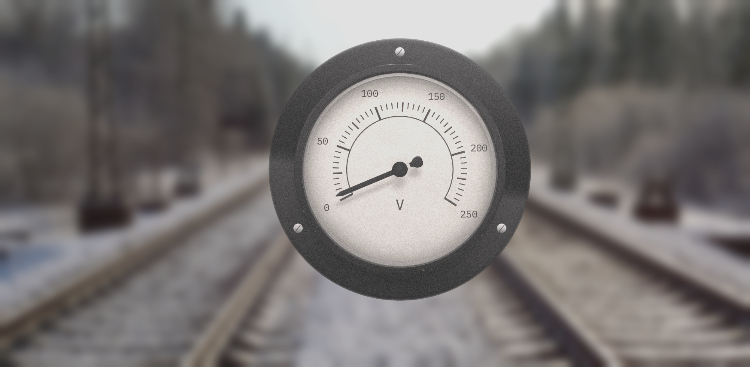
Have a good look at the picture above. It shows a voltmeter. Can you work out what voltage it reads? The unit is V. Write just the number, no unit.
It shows 5
